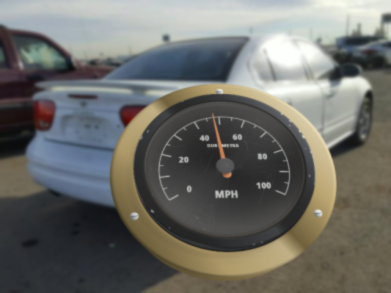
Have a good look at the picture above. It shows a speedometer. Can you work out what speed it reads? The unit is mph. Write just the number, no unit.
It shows 47.5
